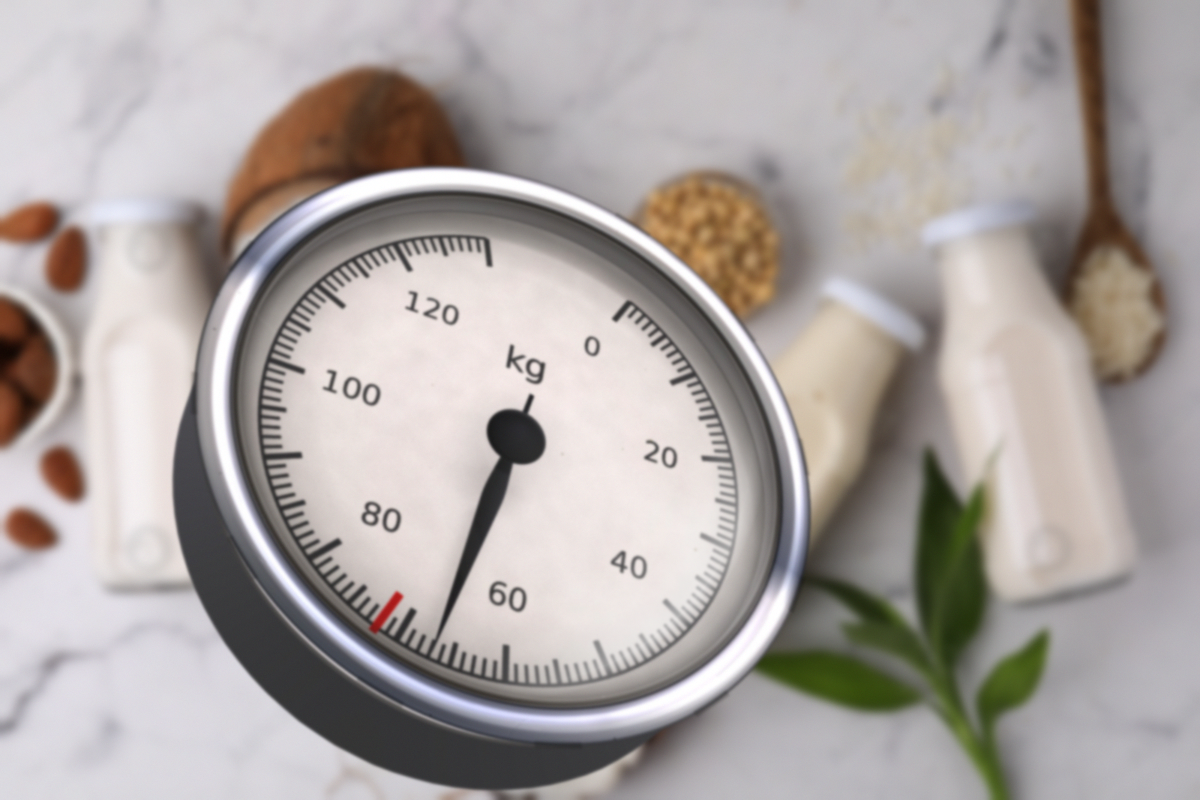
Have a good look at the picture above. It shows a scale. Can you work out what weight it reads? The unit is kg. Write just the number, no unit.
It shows 67
